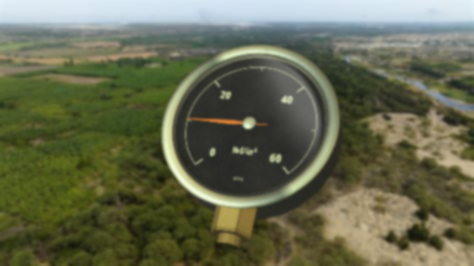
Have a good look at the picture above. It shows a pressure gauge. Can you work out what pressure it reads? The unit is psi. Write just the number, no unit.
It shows 10
